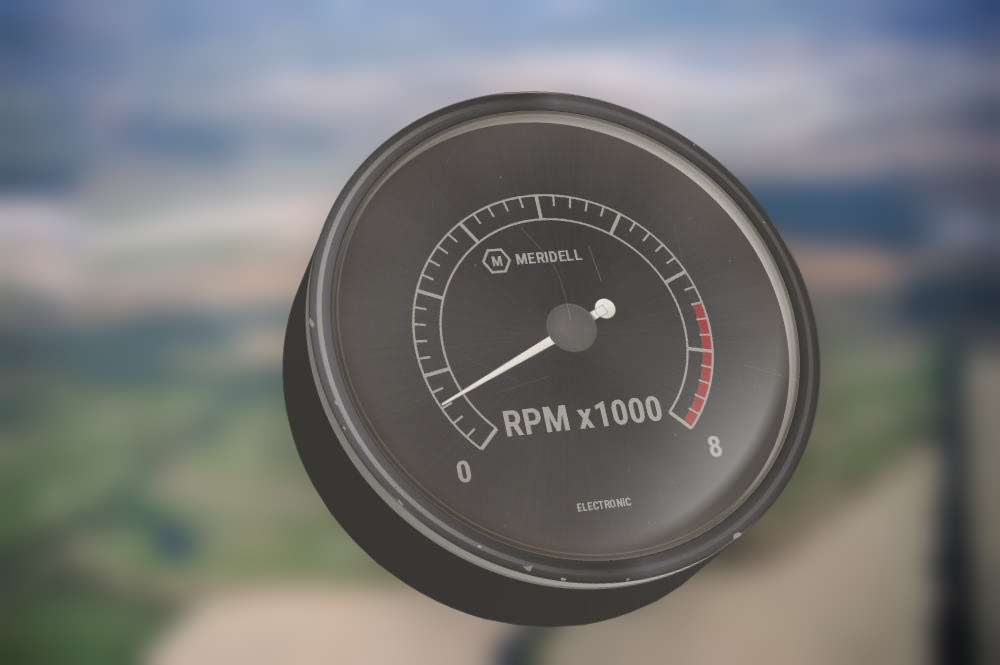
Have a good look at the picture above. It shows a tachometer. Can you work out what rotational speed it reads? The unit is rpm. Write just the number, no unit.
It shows 600
